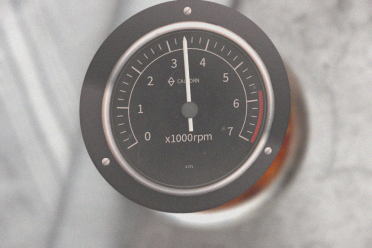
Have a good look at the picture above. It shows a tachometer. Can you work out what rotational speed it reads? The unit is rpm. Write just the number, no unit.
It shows 3400
